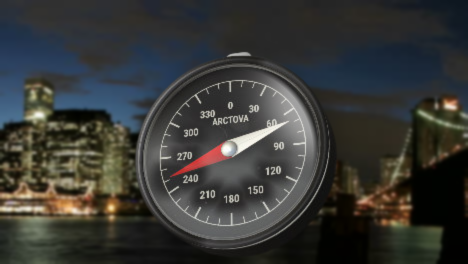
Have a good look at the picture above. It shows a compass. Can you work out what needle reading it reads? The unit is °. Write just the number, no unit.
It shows 250
